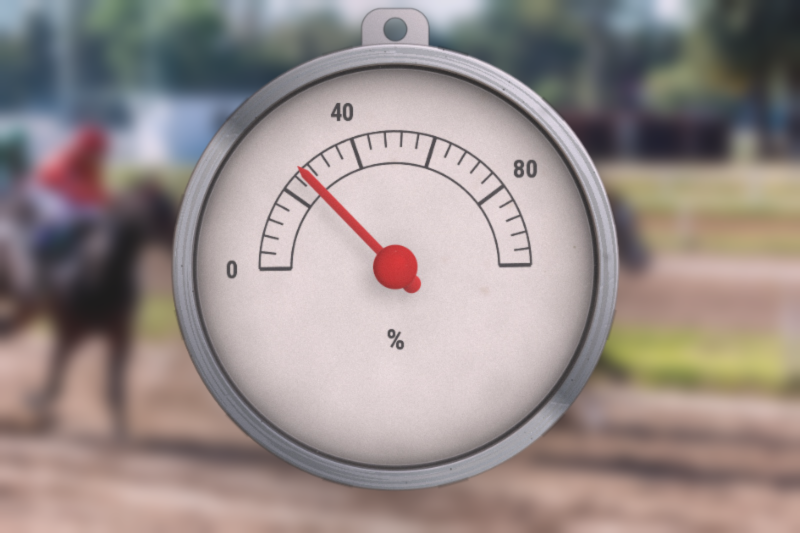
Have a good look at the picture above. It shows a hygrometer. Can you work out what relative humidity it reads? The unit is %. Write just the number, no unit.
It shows 26
